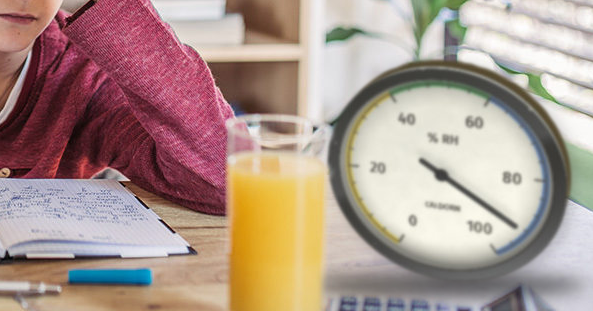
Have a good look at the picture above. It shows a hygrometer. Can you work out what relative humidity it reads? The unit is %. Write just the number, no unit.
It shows 92
